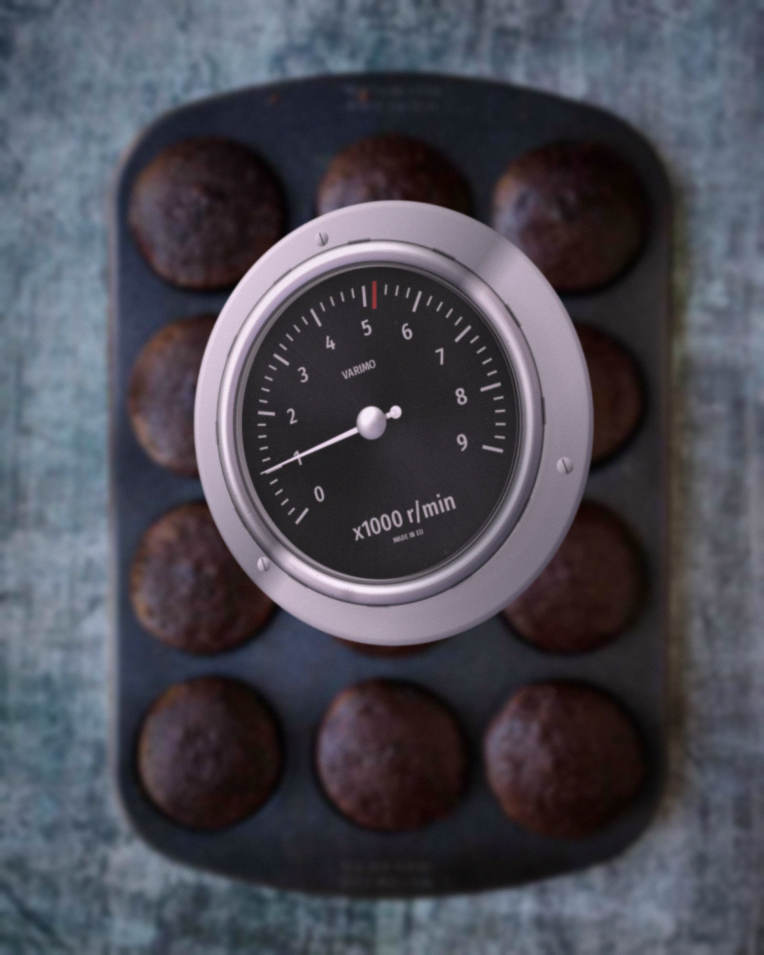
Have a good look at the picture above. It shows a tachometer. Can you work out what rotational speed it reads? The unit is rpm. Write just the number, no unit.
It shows 1000
